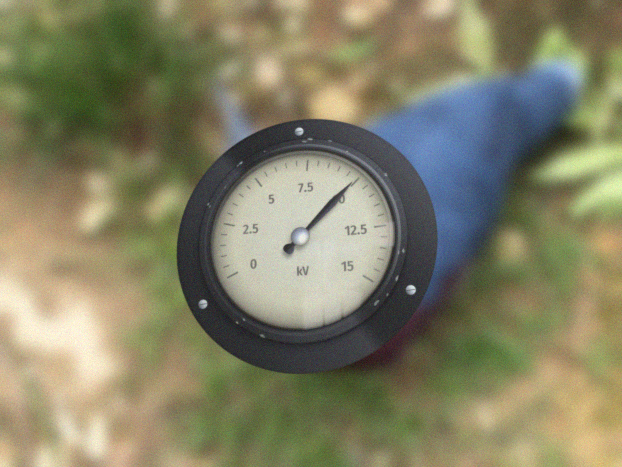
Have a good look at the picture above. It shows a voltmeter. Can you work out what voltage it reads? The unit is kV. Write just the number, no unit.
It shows 10
